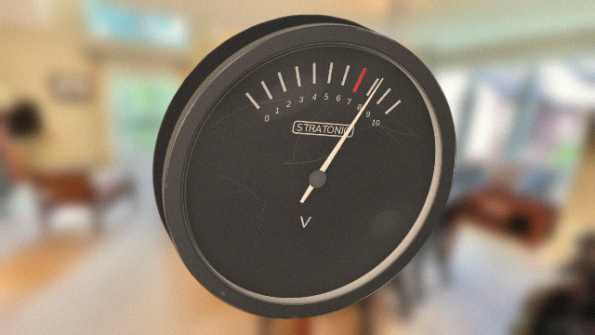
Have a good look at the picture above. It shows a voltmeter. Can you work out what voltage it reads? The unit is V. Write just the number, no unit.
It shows 8
